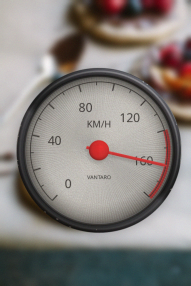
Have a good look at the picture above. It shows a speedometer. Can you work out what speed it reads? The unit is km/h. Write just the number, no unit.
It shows 160
